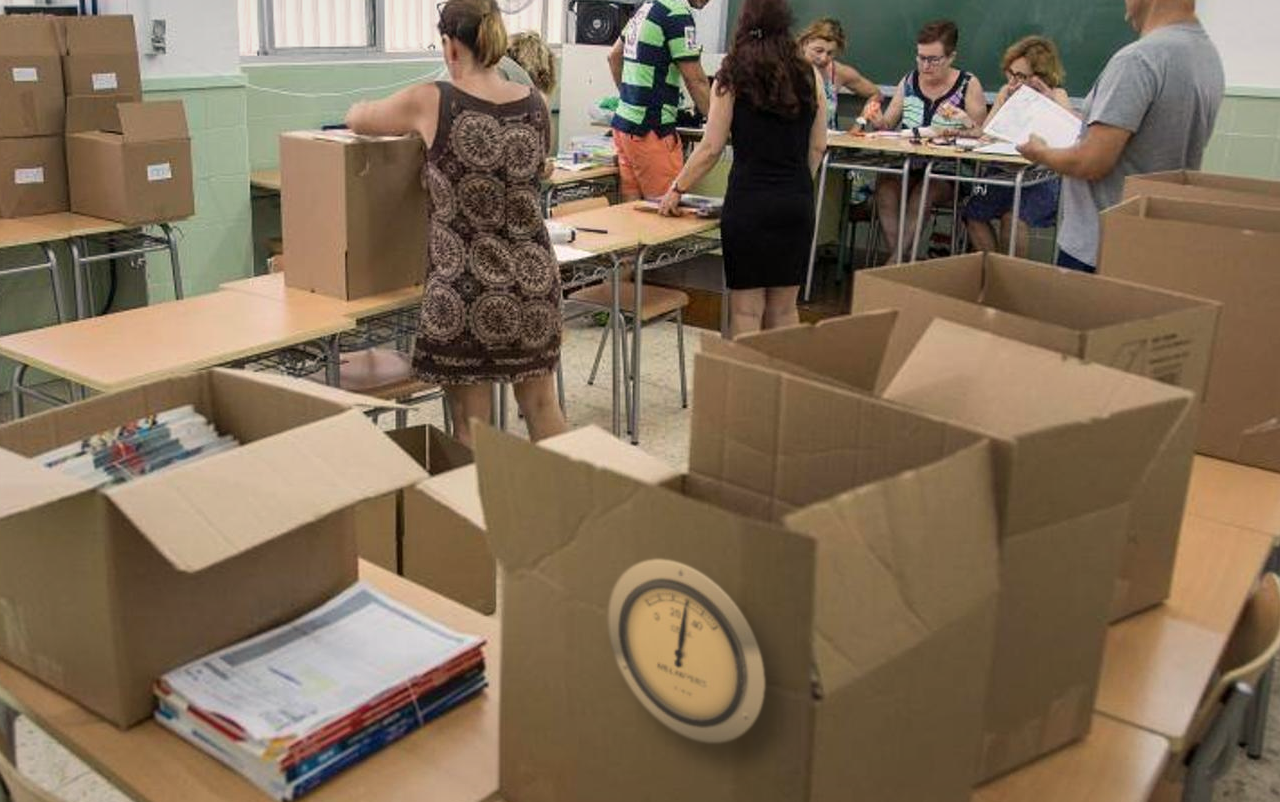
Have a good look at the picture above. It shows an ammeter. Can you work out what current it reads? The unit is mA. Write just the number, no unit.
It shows 30
